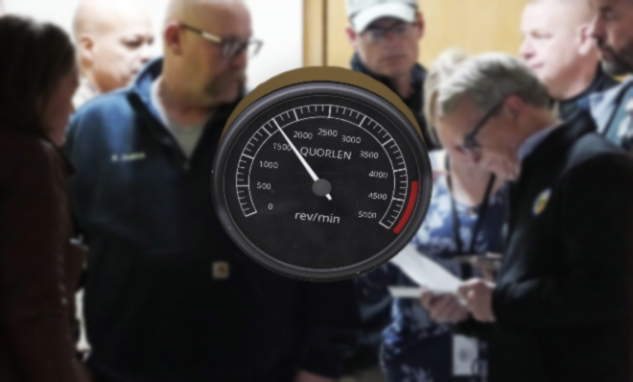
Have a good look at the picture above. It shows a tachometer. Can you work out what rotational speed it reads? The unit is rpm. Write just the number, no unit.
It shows 1700
